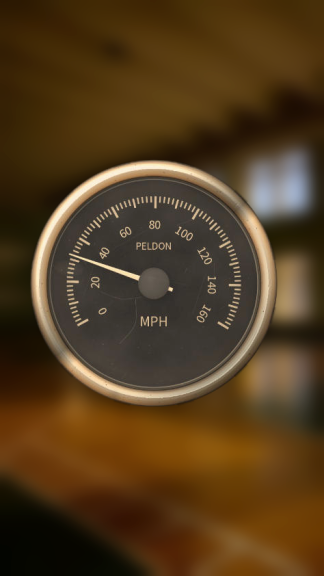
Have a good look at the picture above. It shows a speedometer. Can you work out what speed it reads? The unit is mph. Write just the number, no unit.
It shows 32
